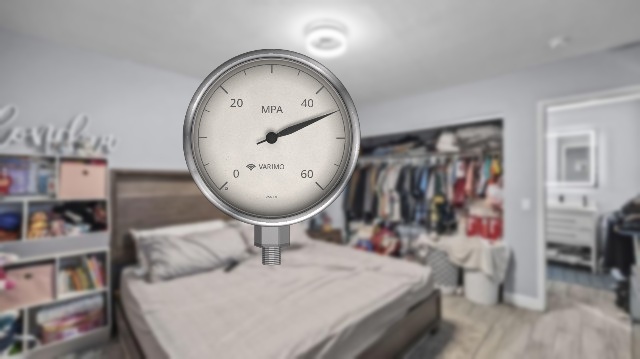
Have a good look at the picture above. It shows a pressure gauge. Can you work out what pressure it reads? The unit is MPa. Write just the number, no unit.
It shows 45
